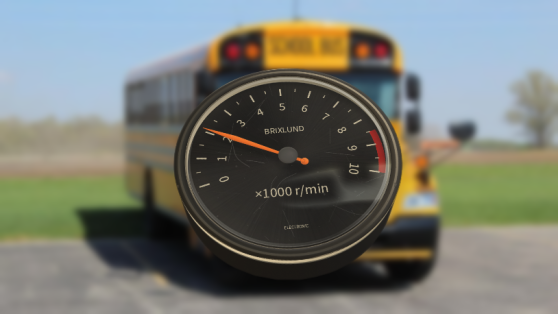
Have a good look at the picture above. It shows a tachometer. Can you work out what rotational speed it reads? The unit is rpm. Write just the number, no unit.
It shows 2000
